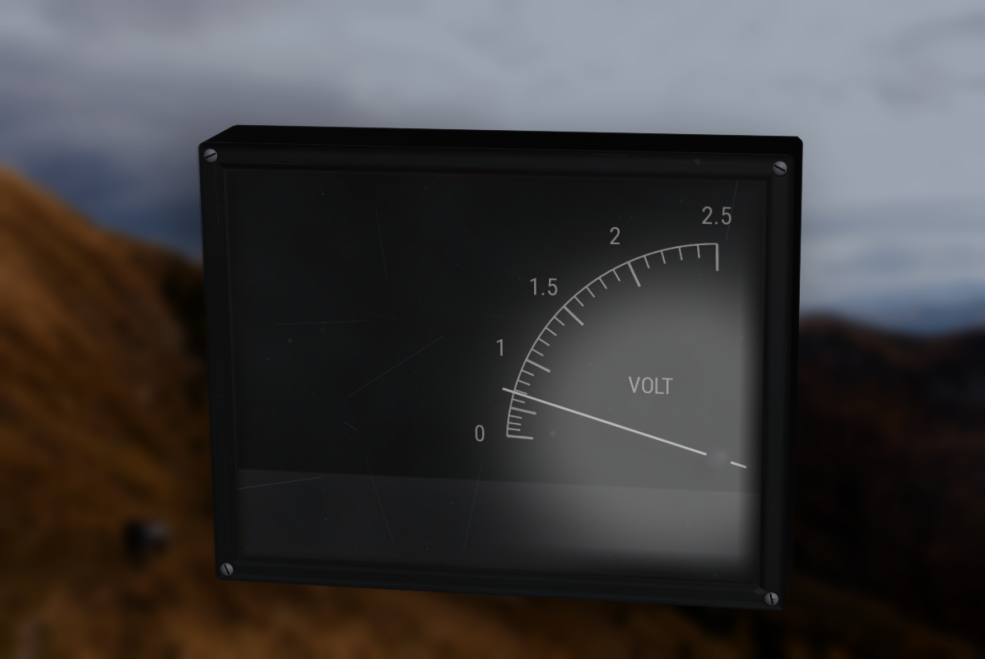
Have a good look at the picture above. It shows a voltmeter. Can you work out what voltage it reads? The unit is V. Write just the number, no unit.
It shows 0.7
